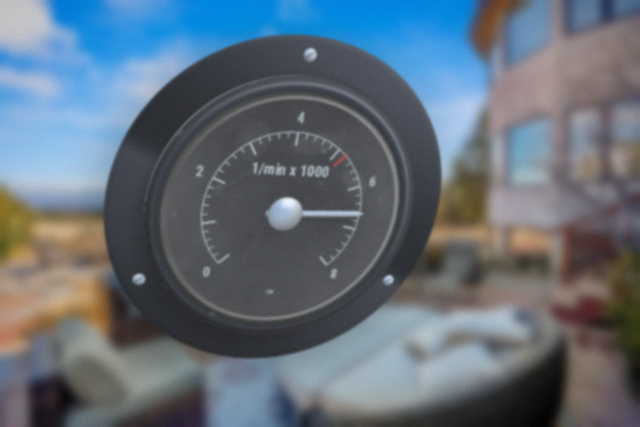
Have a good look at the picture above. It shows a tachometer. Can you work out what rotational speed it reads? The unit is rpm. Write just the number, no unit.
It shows 6600
